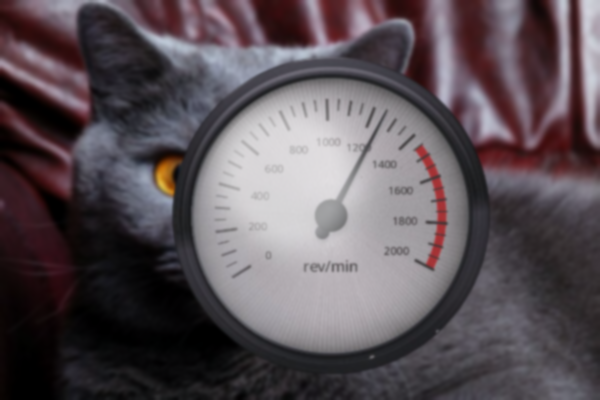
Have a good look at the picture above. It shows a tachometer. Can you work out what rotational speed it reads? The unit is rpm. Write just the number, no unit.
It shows 1250
